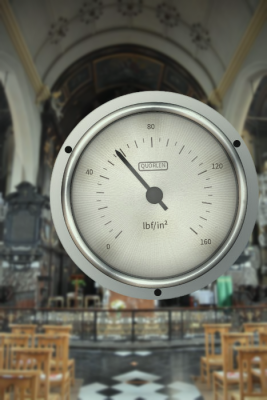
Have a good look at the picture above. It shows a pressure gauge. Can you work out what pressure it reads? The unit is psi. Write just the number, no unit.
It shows 57.5
